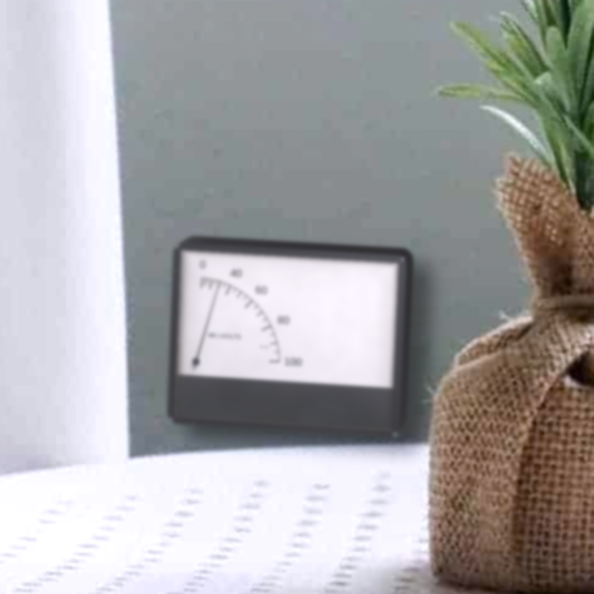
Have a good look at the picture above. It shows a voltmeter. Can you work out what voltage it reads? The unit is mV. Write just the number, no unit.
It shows 30
